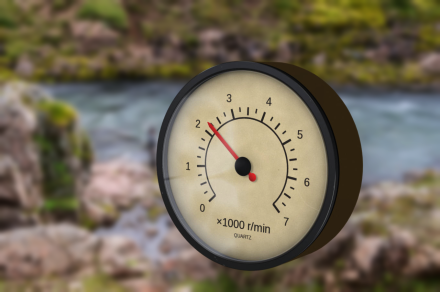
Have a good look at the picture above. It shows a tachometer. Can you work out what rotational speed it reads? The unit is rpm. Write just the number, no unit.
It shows 2250
